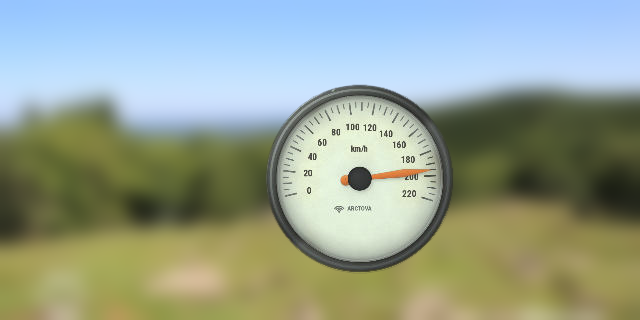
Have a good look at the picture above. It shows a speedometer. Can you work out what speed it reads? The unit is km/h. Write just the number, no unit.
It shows 195
